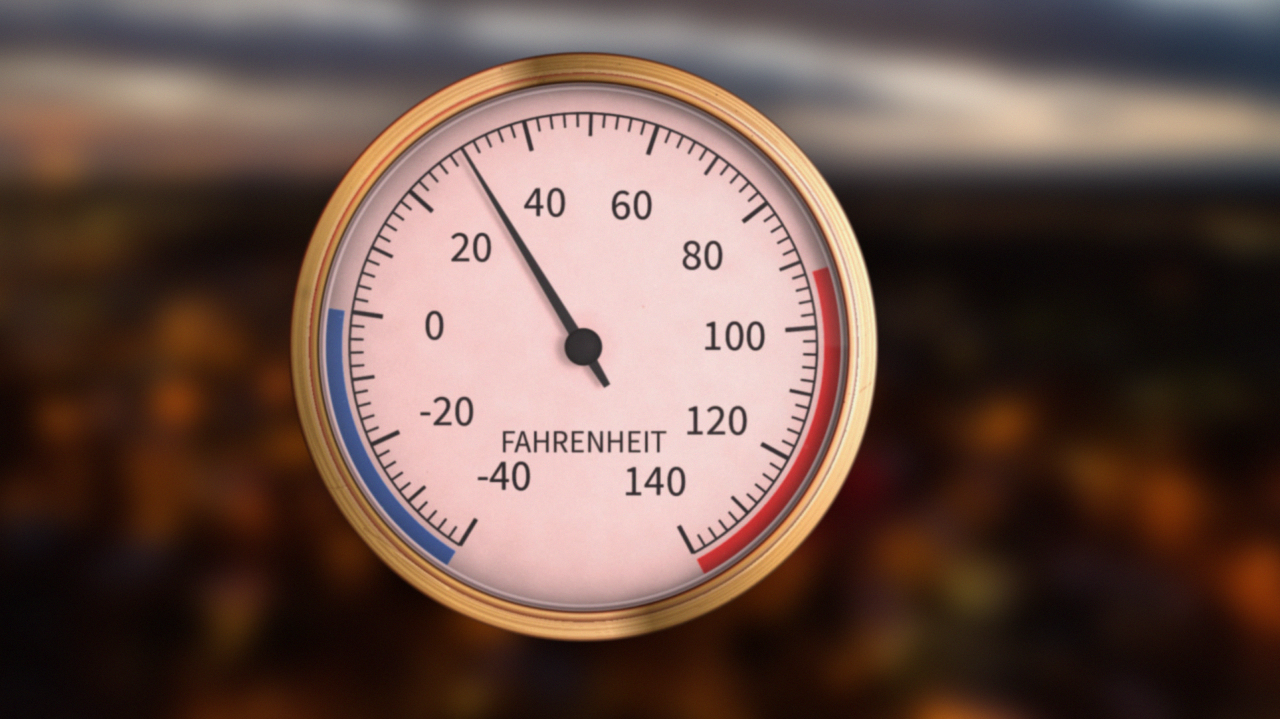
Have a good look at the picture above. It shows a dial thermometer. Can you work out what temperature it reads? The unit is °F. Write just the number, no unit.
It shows 30
